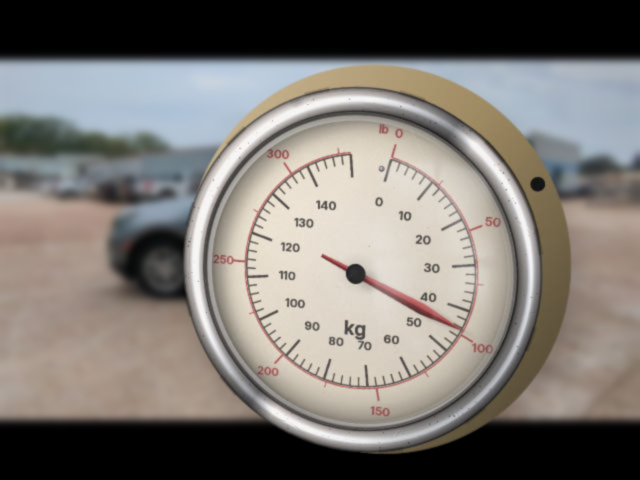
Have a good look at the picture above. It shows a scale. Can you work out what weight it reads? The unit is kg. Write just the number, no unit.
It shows 44
